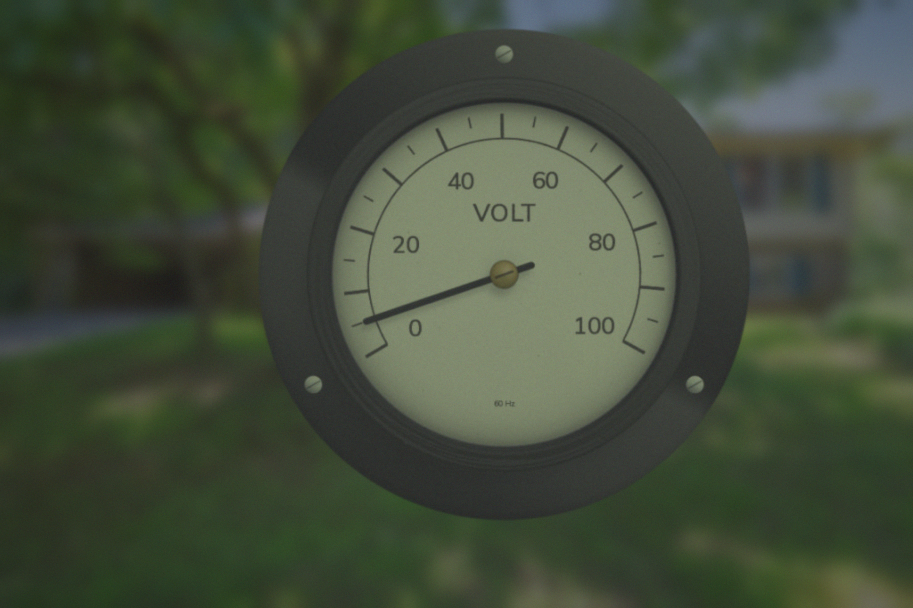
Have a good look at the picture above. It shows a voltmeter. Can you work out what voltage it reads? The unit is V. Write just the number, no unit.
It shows 5
